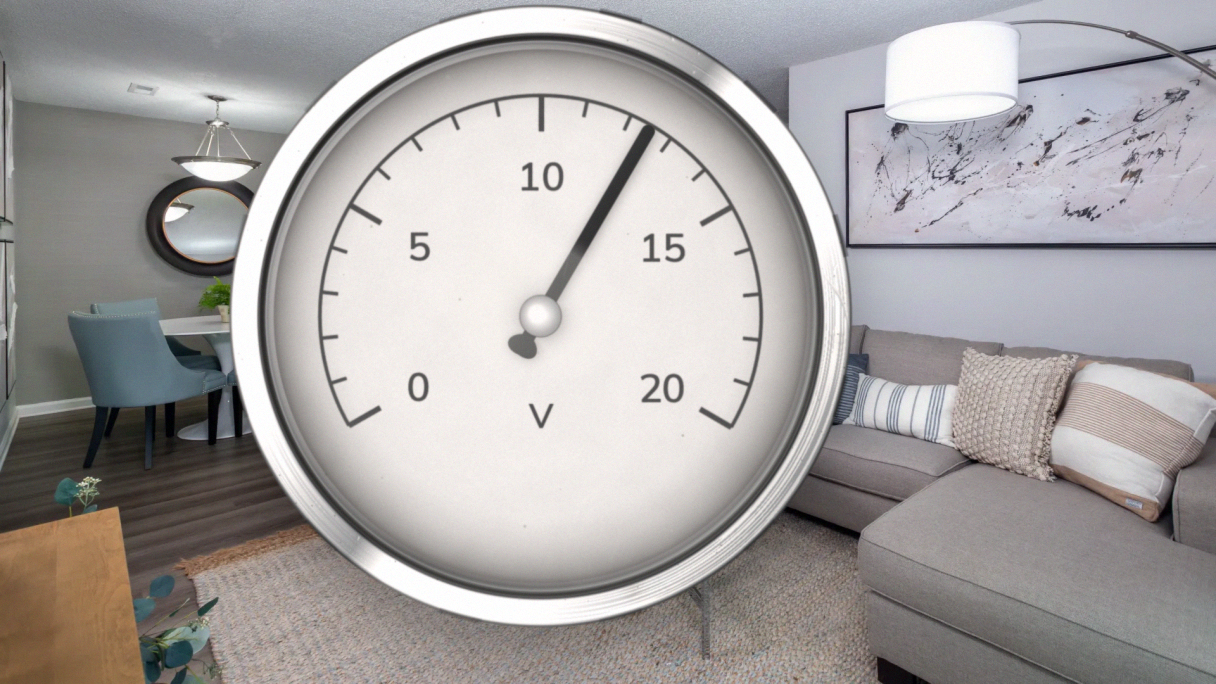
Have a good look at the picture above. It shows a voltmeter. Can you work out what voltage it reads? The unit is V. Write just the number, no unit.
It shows 12.5
